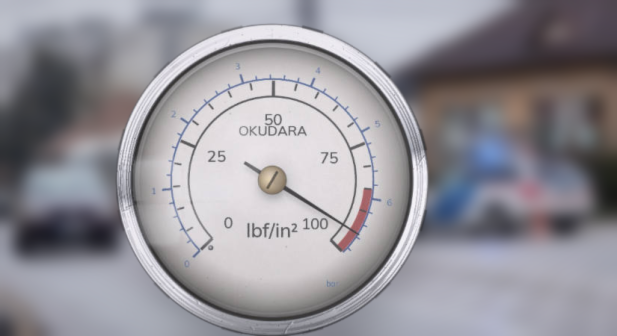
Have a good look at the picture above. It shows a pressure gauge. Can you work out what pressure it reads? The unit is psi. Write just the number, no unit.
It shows 95
